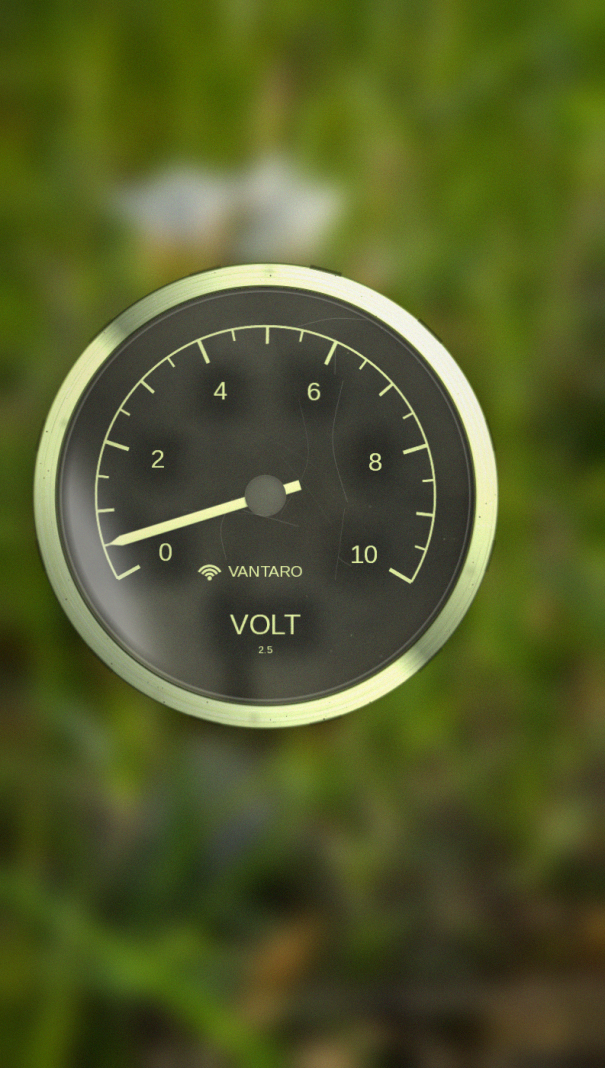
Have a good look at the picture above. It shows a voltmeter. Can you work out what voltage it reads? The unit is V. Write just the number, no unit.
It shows 0.5
